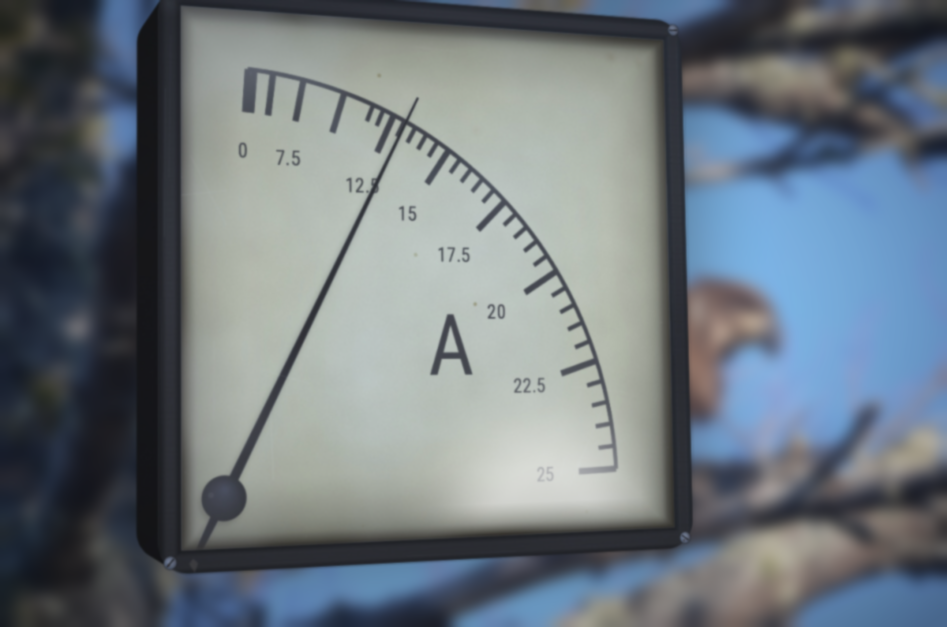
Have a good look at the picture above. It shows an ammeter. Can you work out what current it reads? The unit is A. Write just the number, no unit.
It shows 13
